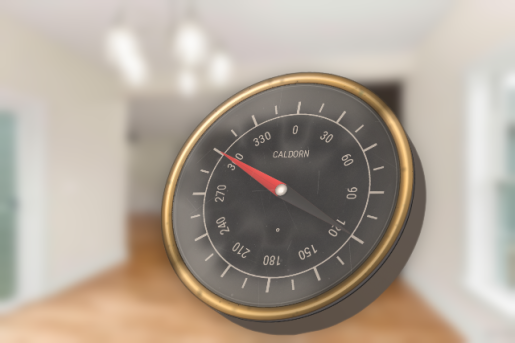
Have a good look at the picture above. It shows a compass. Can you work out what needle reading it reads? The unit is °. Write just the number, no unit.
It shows 300
